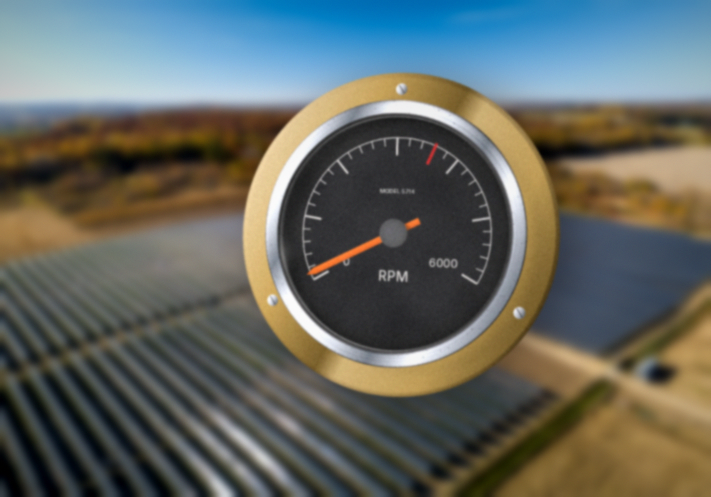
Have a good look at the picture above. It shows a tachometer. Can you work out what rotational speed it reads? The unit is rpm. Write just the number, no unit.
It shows 100
